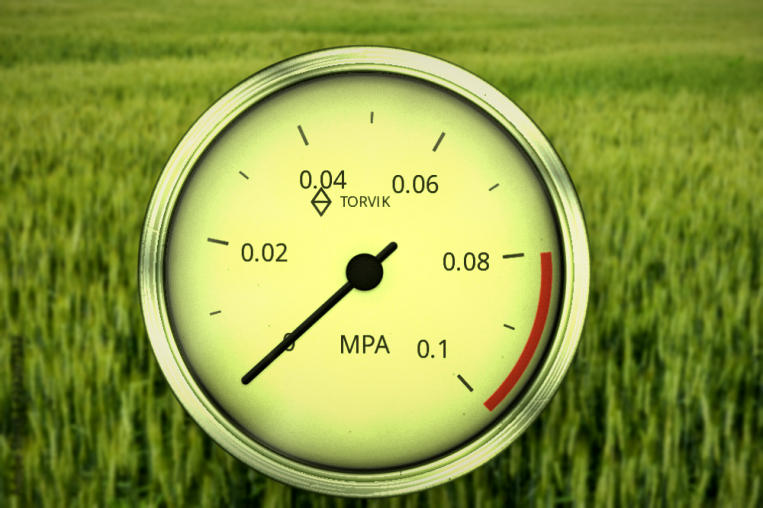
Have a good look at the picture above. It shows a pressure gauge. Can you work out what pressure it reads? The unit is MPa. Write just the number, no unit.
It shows 0
